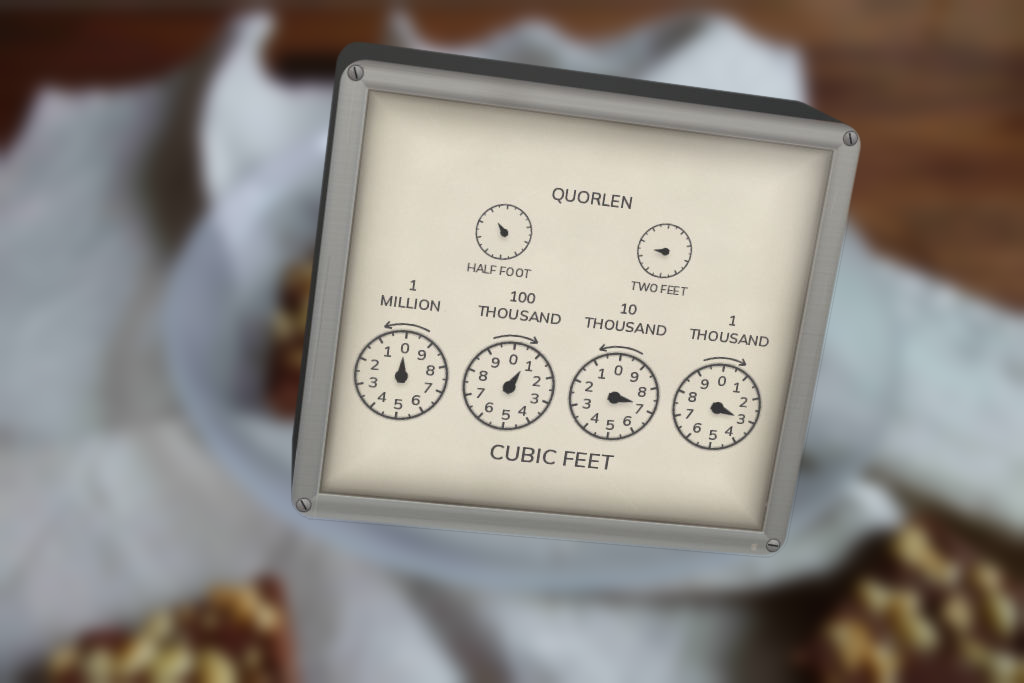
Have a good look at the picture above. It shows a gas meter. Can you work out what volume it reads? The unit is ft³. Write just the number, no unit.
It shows 7300
